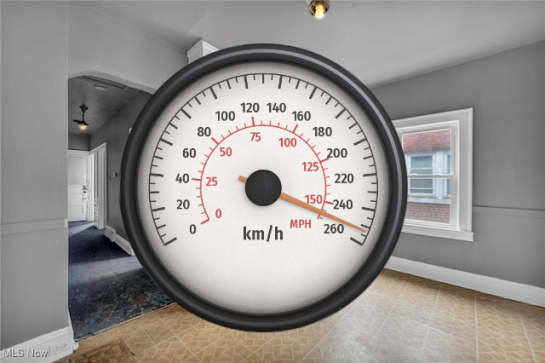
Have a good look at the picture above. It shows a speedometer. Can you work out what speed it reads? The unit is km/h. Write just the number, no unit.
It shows 252.5
